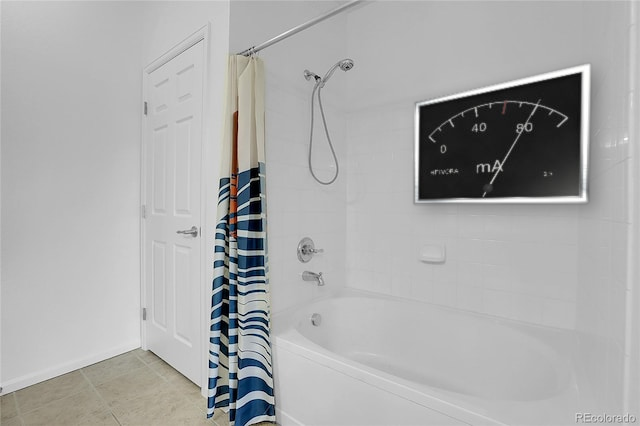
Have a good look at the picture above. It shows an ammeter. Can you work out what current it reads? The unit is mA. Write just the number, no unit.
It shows 80
